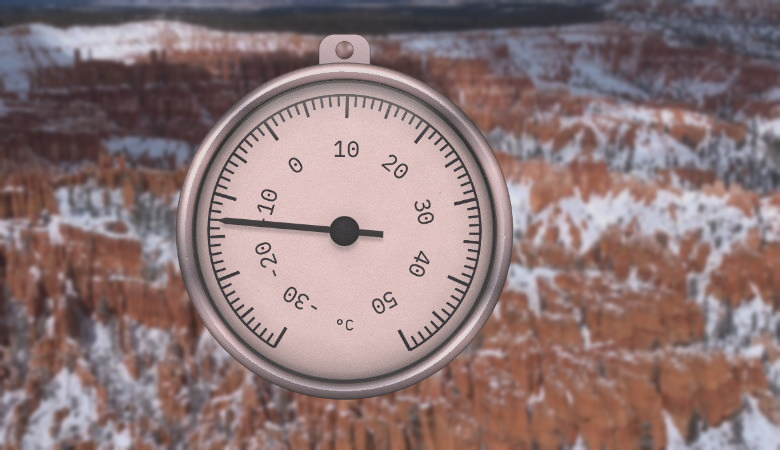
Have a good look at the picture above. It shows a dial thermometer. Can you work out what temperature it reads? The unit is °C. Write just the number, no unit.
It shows -13
